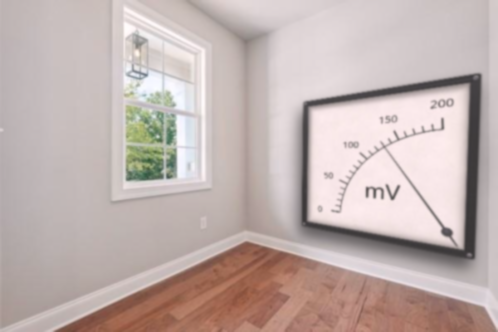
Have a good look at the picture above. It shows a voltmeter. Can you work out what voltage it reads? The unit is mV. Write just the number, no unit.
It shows 130
